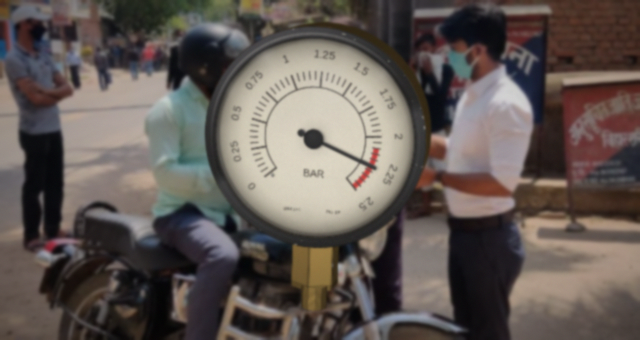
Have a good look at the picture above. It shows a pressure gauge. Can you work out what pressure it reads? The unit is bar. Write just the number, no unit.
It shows 2.25
